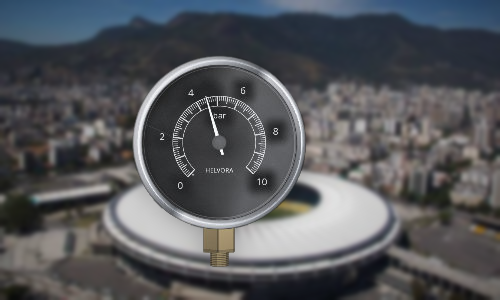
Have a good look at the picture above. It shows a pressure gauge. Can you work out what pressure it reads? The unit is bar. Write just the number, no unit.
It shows 4.5
